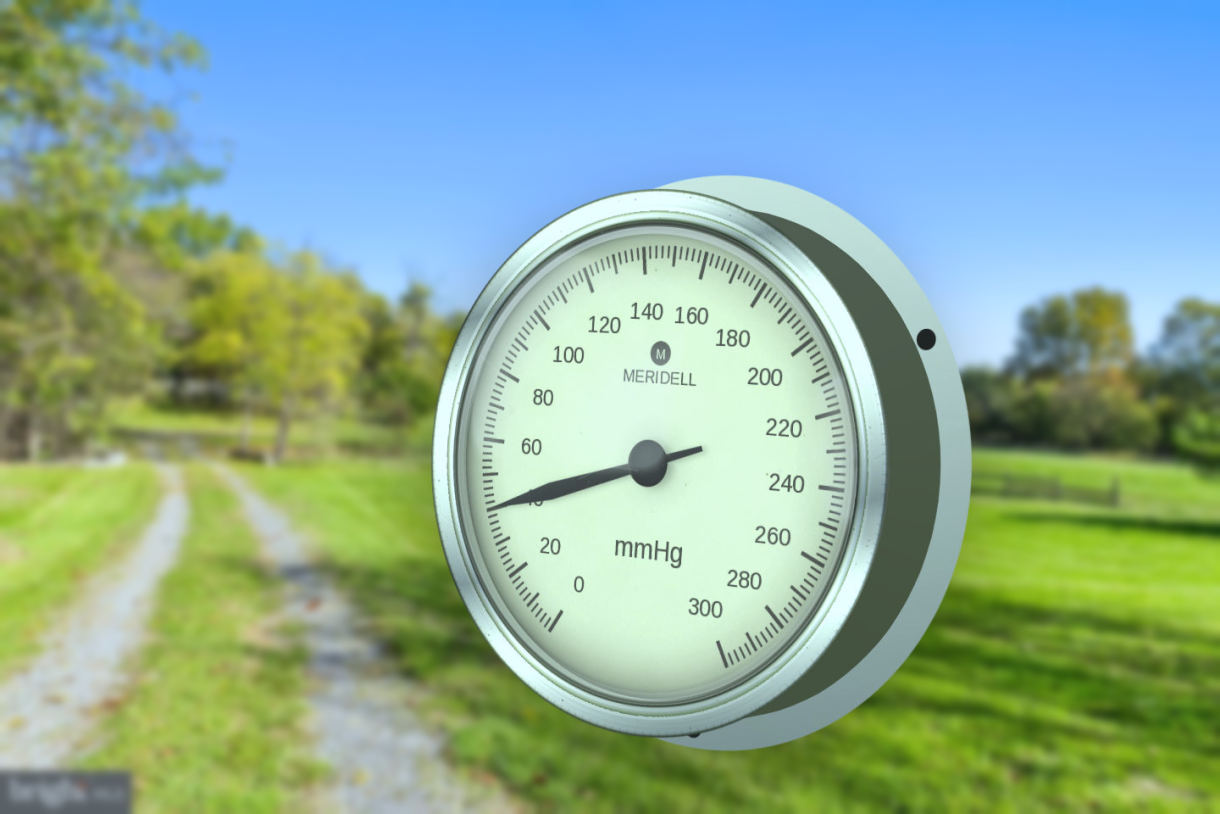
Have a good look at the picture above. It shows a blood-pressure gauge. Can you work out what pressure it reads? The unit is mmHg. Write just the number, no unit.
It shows 40
